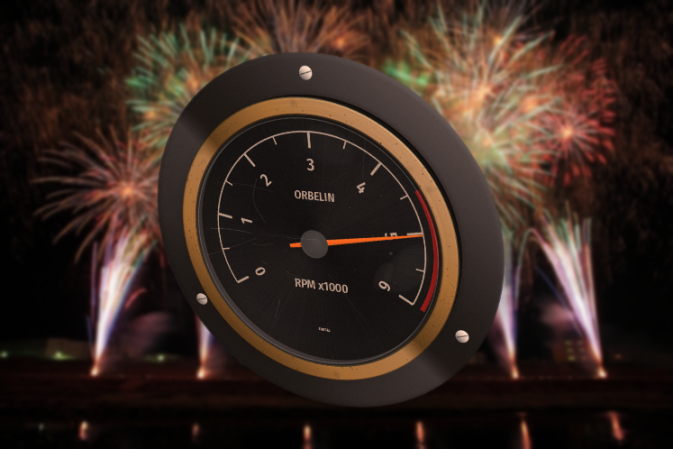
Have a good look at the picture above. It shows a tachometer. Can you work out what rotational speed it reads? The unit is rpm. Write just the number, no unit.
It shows 5000
